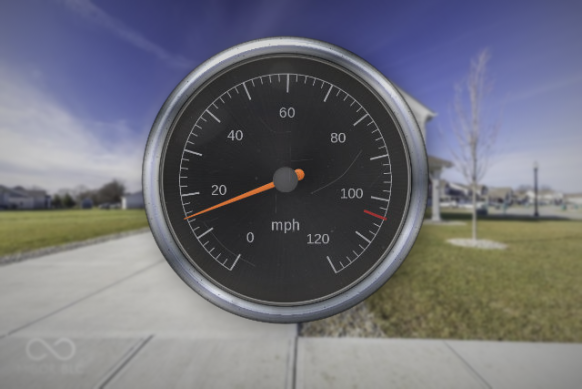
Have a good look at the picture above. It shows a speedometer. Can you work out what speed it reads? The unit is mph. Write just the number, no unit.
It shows 15
